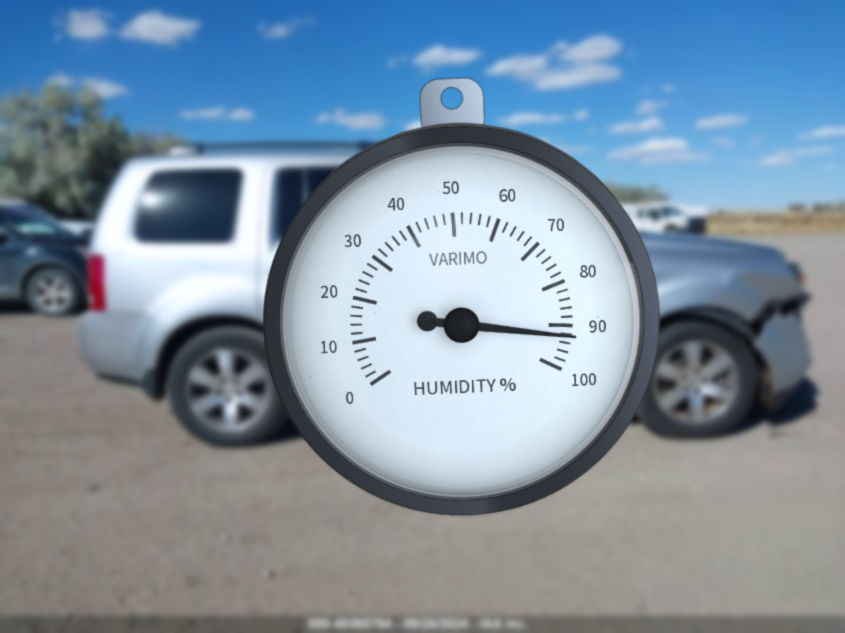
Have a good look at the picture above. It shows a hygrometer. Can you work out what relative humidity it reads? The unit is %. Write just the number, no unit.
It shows 92
